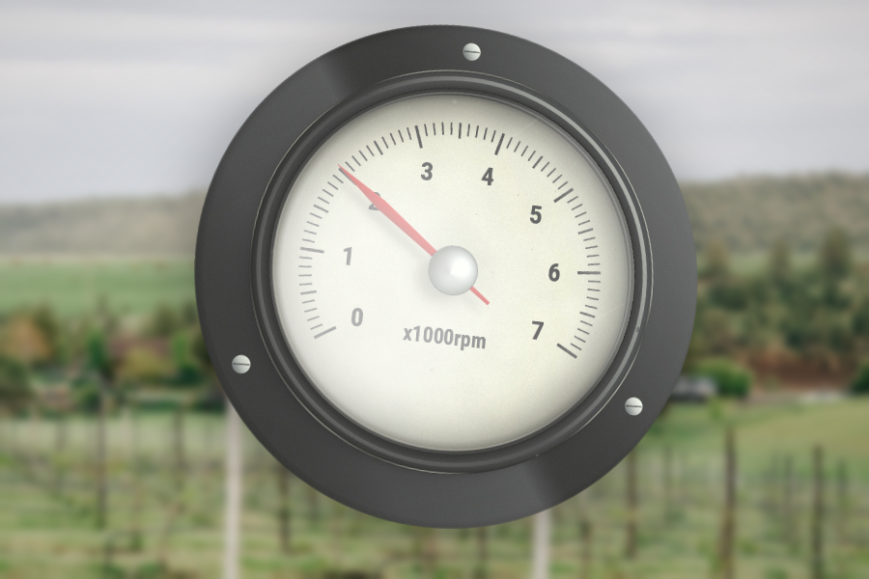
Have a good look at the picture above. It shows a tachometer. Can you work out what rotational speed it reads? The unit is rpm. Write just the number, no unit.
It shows 2000
